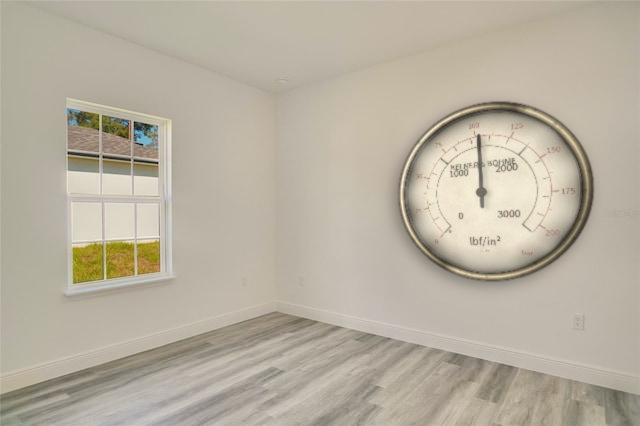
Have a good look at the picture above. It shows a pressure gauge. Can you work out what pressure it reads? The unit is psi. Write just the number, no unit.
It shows 1500
